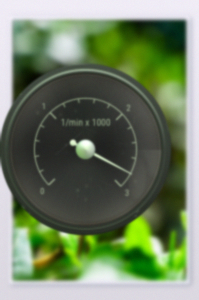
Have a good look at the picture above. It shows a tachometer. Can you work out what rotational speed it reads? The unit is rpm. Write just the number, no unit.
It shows 2800
